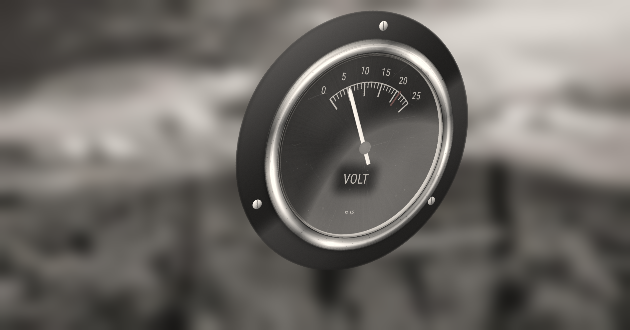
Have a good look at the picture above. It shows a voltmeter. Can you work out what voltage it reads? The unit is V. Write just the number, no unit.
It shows 5
